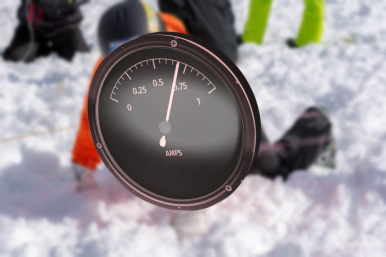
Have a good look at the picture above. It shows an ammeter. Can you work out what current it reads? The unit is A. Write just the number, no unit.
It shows 0.7
